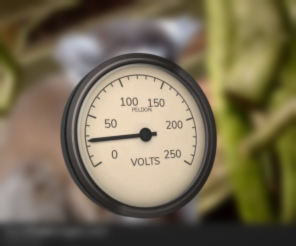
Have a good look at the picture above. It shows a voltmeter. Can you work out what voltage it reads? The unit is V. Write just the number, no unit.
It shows 25
